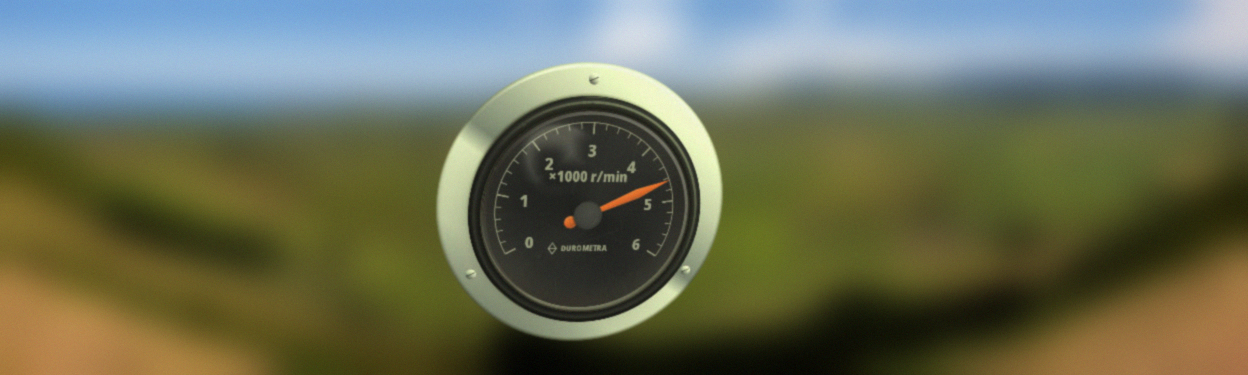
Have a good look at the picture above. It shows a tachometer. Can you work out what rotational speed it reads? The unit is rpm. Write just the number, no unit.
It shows 4600
